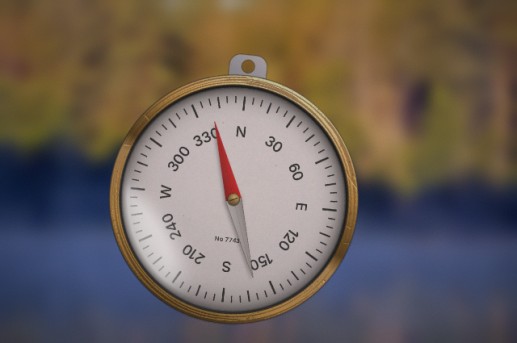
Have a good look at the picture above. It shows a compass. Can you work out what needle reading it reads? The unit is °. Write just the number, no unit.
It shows 340
